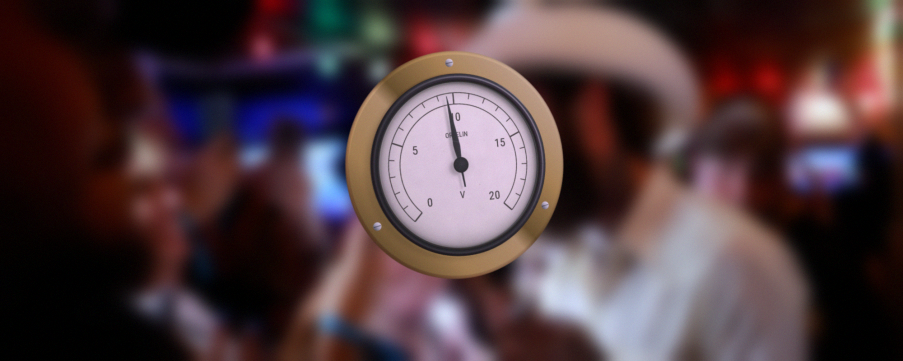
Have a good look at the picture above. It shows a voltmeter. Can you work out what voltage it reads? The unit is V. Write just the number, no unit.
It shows 9.5
